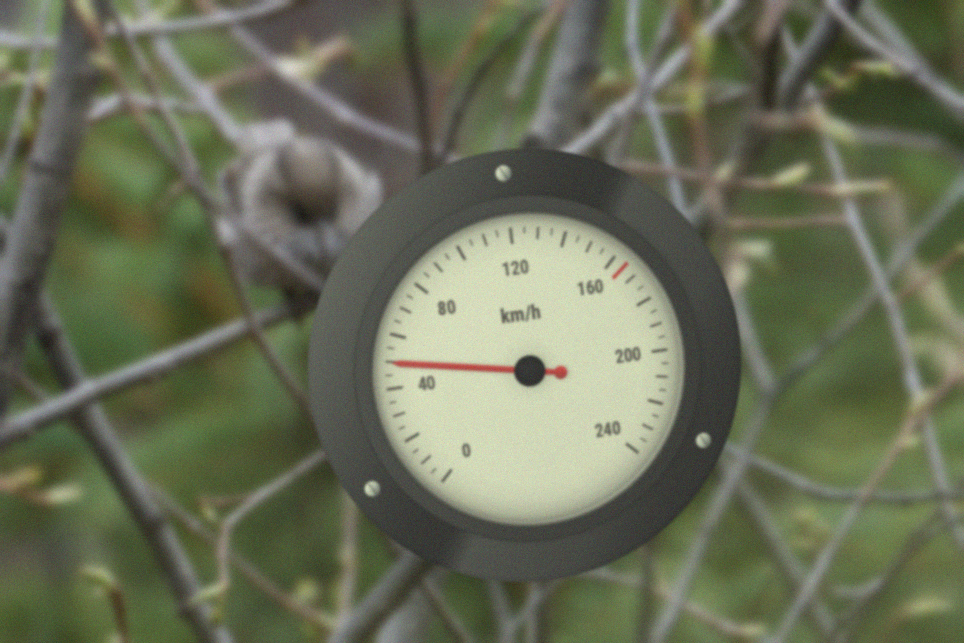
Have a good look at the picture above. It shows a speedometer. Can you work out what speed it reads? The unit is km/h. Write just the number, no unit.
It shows 50
